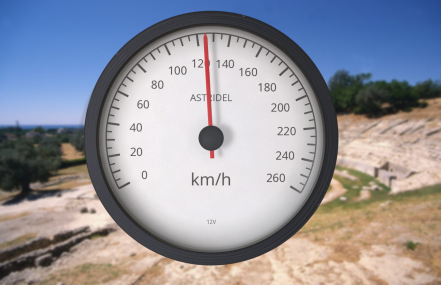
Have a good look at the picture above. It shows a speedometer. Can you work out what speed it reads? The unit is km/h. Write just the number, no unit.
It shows 125
